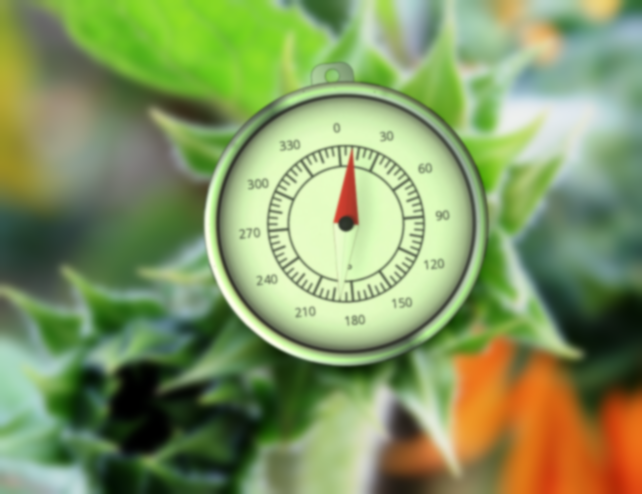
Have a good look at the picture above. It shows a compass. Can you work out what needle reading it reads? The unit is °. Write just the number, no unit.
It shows 10
